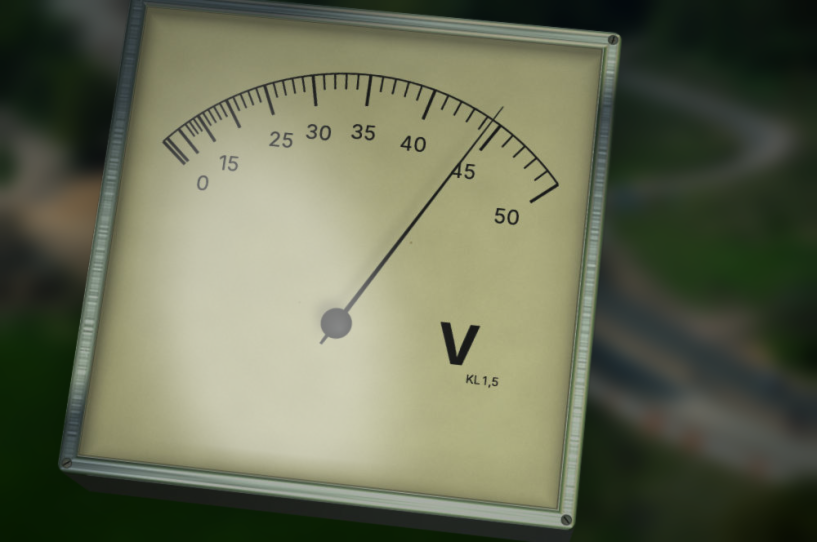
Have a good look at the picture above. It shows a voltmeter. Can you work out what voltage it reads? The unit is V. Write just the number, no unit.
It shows 44.5
